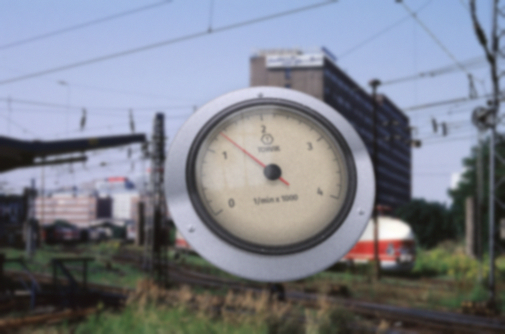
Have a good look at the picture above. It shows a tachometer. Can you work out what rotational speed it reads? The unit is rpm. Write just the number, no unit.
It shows 1300
